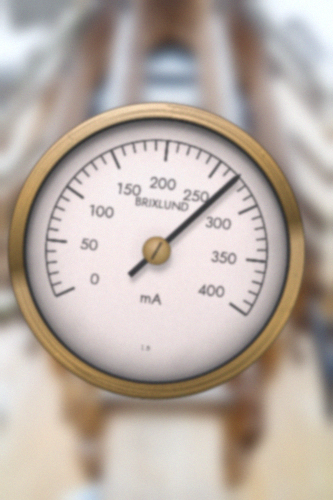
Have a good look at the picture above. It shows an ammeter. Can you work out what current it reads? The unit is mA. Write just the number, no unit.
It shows 270
